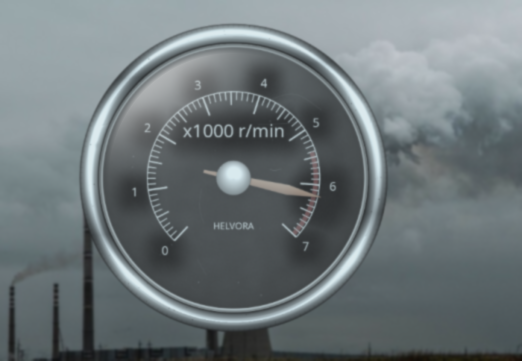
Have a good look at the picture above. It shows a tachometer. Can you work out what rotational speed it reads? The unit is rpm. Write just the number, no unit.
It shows 6200
